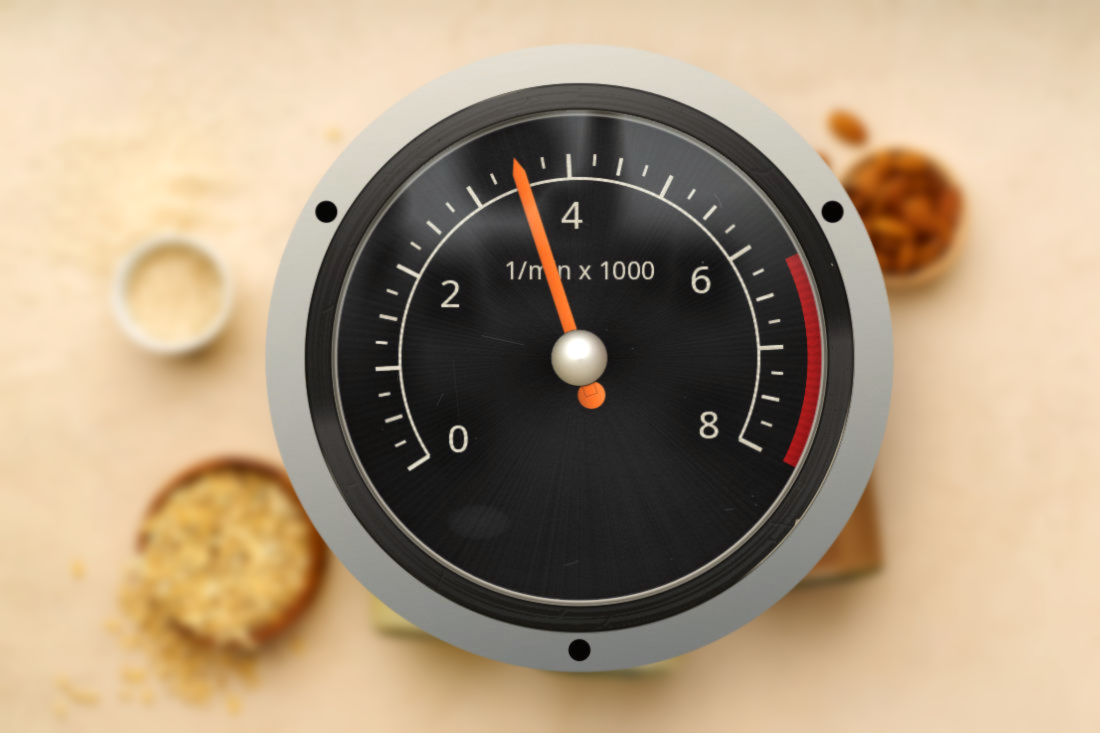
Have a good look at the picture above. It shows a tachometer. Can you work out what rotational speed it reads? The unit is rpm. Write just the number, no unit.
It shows 3500
